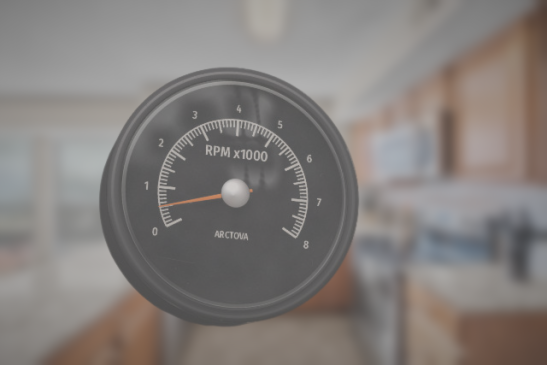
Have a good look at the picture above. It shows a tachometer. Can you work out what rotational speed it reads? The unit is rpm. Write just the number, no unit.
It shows 500
